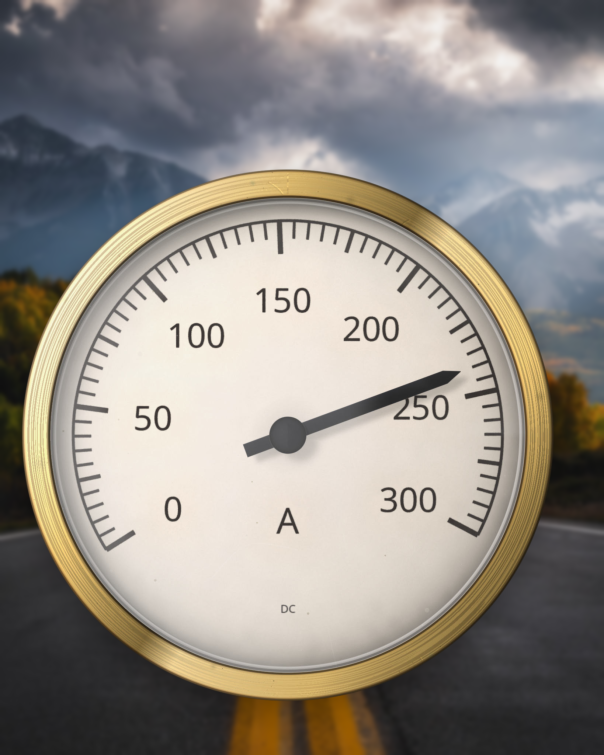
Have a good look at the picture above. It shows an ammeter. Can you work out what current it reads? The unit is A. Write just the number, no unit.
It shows 240
